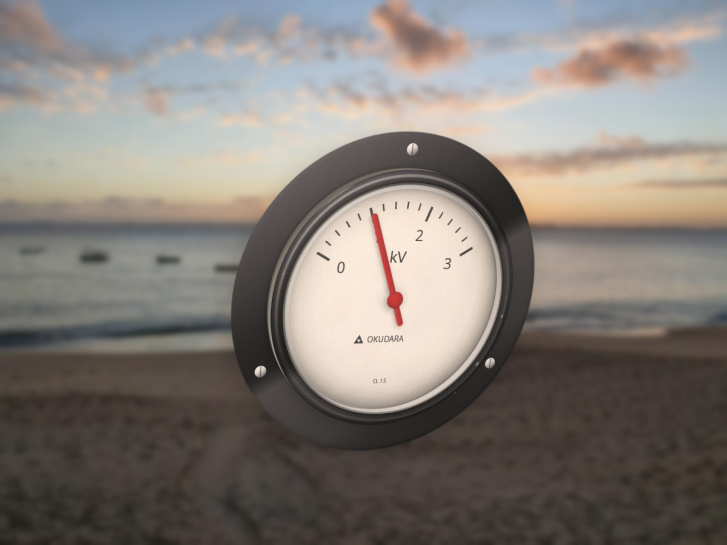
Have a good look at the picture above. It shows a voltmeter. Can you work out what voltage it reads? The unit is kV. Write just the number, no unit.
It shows 1
